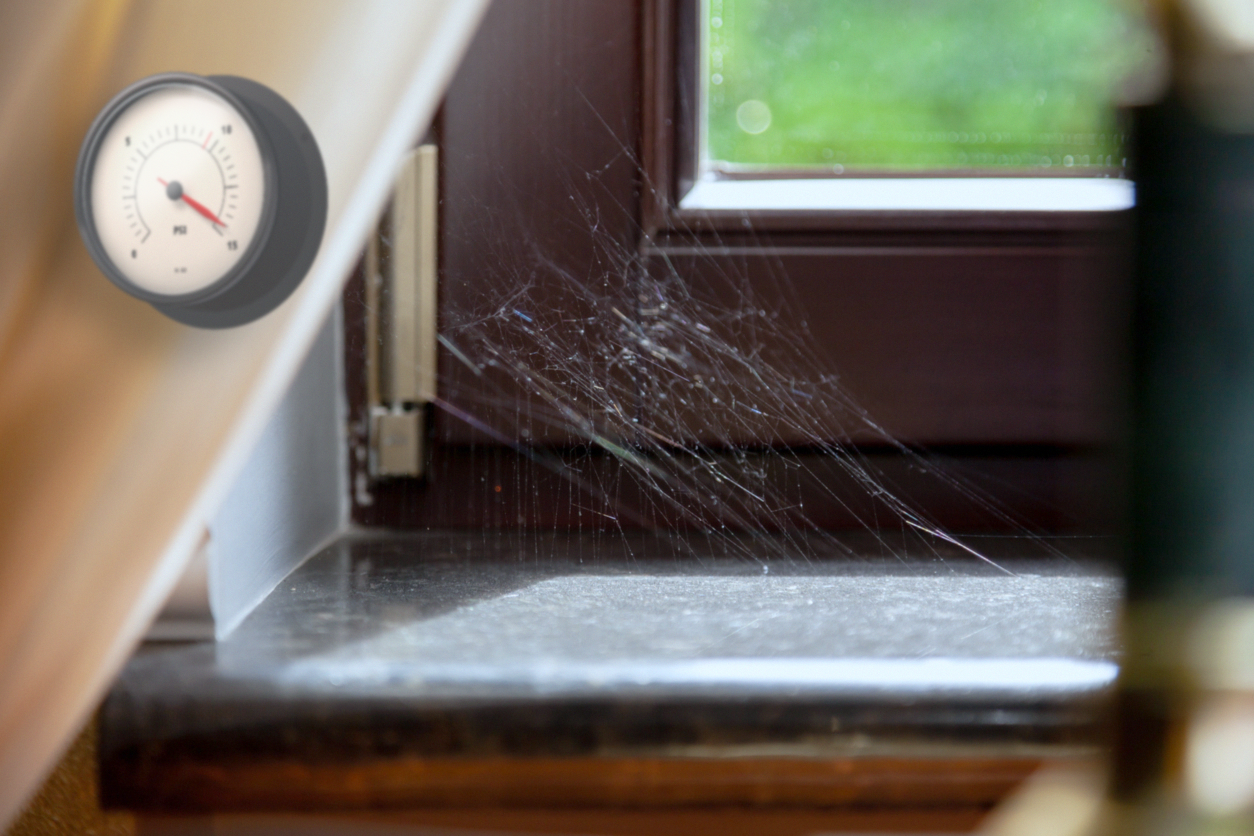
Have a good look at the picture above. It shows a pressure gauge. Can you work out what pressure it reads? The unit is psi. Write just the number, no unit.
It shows 14.5
